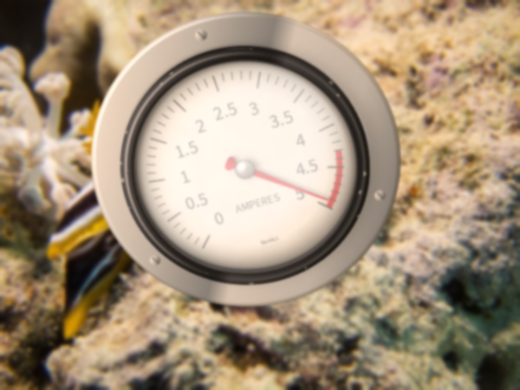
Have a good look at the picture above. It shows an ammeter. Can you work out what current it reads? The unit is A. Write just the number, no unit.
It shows 4.9
